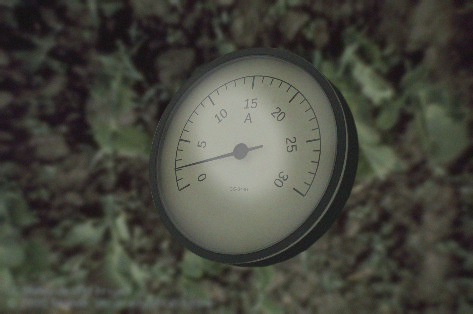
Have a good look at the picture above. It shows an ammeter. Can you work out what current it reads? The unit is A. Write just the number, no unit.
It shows 2
